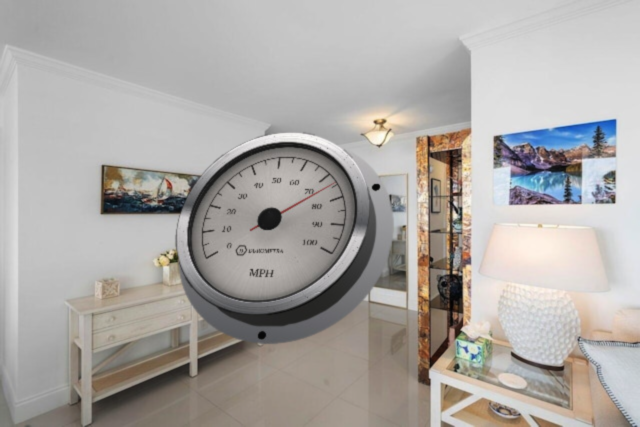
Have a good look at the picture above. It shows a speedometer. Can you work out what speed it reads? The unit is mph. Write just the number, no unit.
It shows 75
